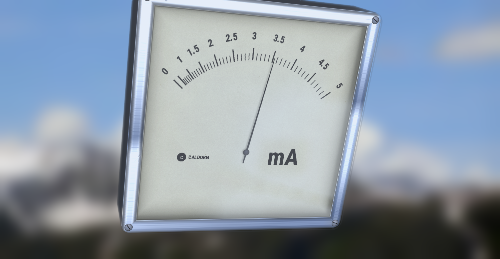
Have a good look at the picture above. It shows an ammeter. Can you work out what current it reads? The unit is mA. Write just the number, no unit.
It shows 3.5
